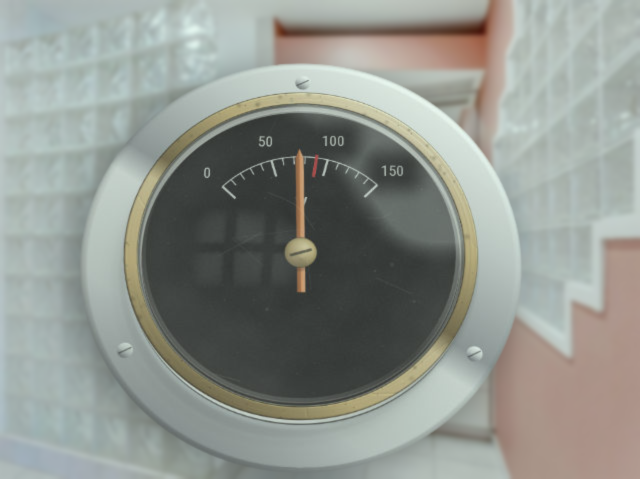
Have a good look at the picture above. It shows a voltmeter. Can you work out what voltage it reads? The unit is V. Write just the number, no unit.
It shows 75
